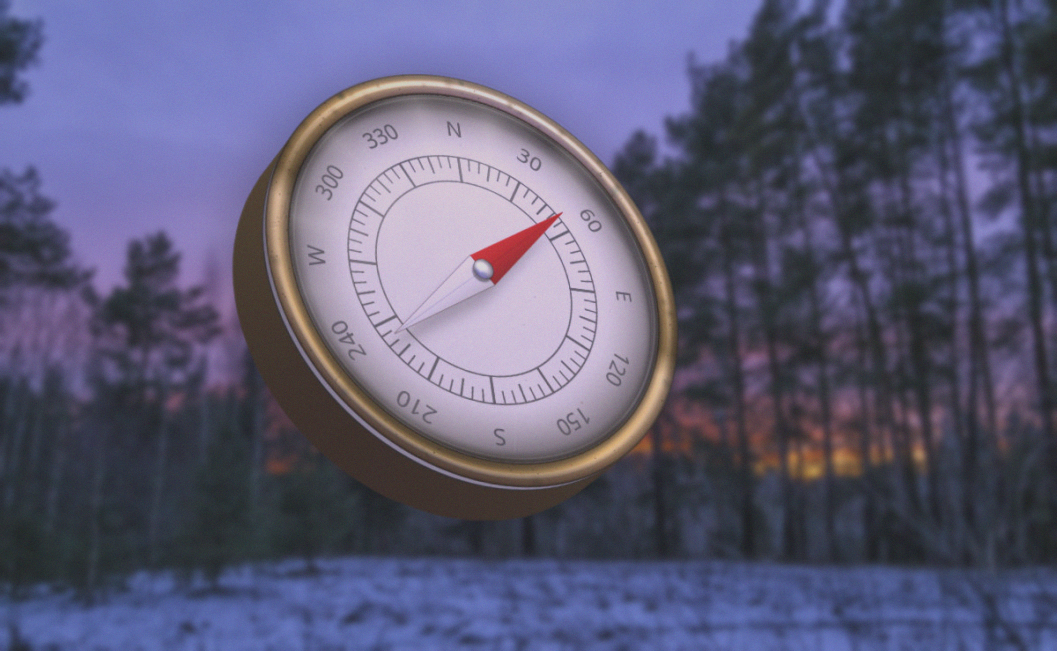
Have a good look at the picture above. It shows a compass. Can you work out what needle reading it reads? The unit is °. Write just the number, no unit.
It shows 52.5
